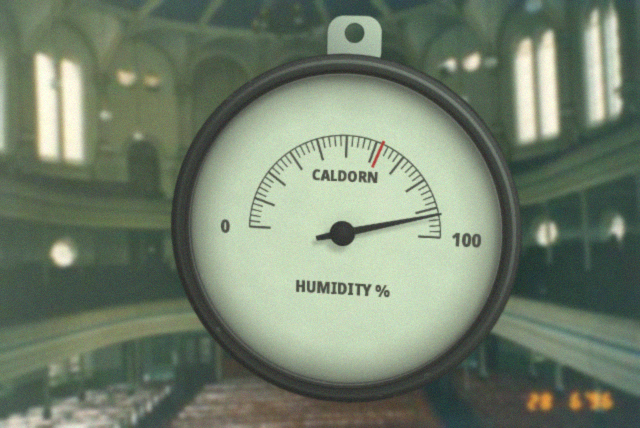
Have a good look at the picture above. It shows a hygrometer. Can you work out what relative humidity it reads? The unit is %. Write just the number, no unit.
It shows 92
